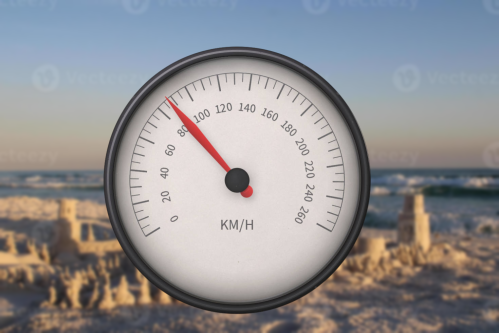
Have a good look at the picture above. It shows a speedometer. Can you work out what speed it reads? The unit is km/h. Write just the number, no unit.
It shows 87.5
